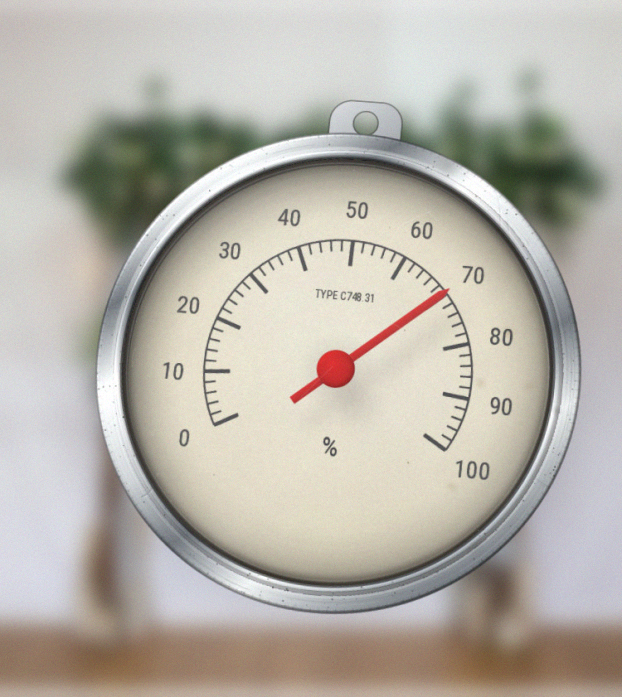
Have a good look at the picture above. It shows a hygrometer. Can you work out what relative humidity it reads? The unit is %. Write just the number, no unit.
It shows 70
